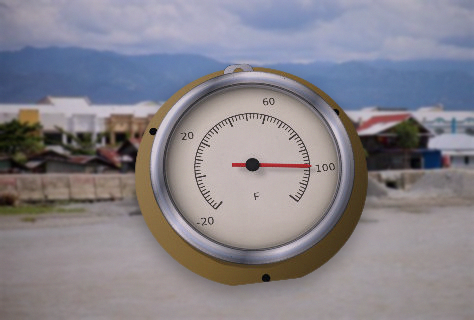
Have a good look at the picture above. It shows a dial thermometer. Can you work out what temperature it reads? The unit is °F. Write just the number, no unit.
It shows 100
